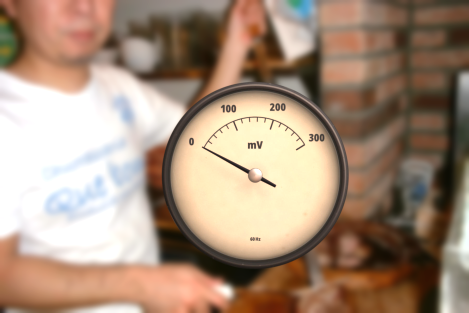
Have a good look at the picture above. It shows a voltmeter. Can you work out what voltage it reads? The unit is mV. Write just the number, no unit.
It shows 0
